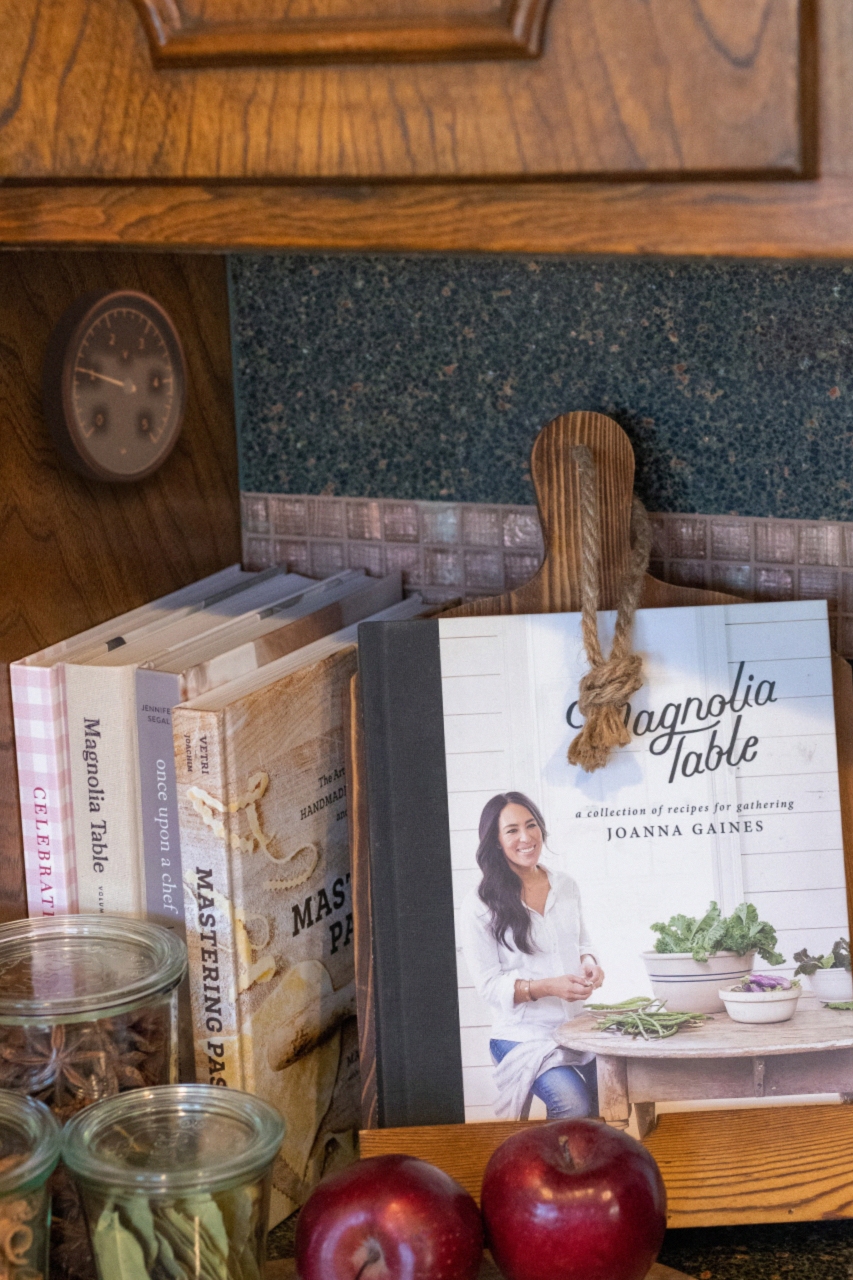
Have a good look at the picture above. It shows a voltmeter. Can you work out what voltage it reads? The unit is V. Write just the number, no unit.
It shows 1
